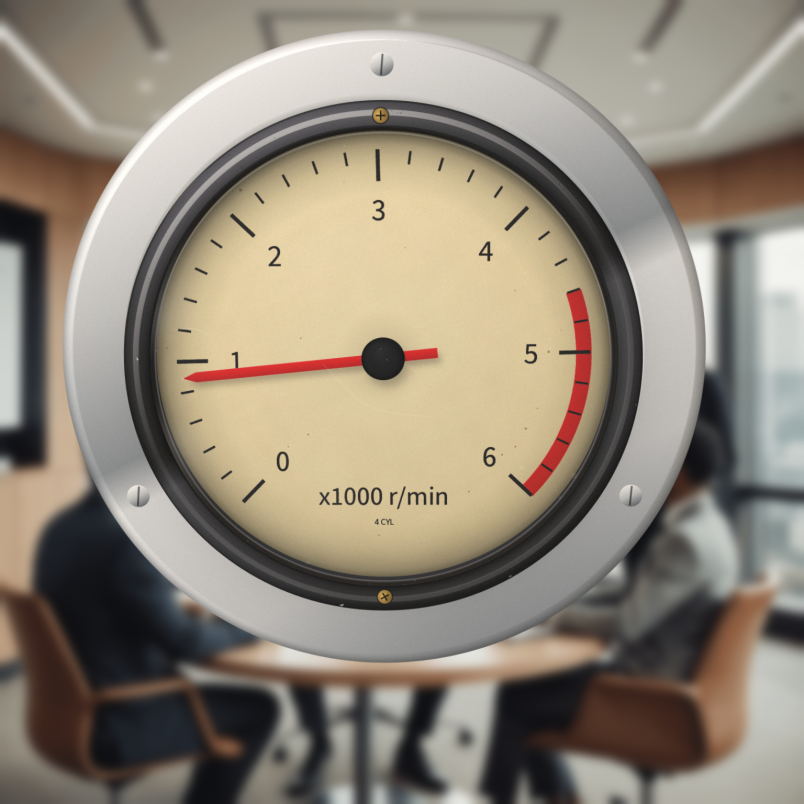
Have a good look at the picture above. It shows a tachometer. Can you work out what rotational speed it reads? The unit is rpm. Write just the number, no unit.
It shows 900
